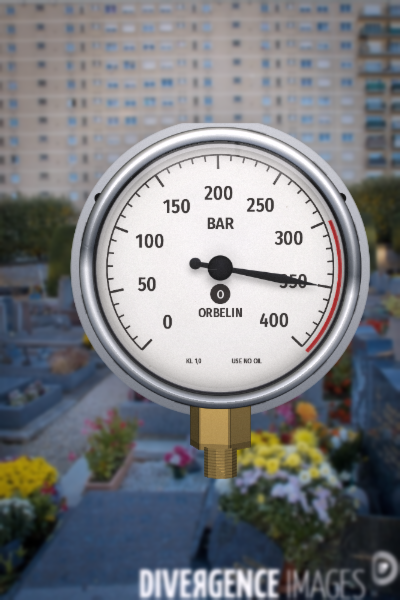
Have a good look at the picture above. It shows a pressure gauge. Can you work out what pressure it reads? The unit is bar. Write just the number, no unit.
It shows 350
